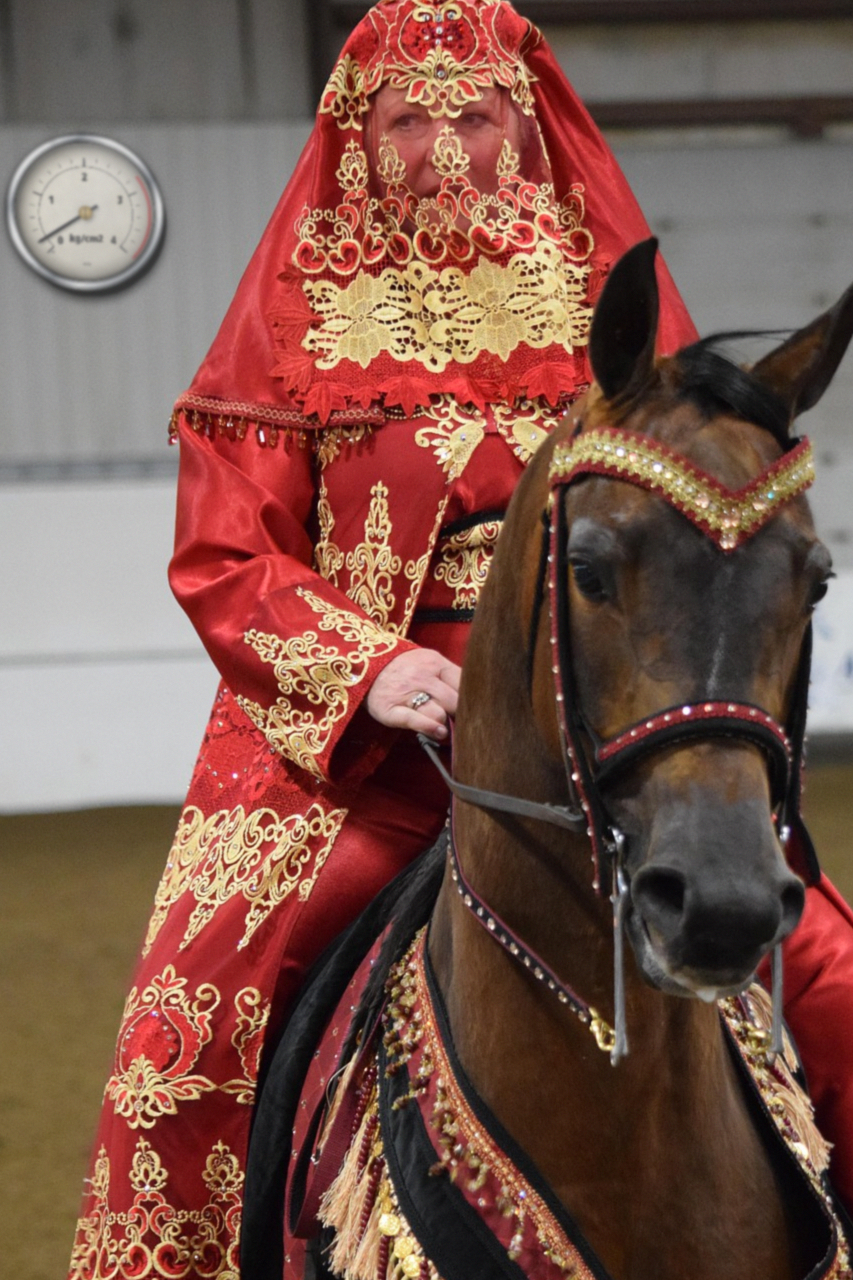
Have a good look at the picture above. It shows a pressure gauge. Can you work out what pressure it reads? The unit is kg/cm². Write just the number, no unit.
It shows 0.2
